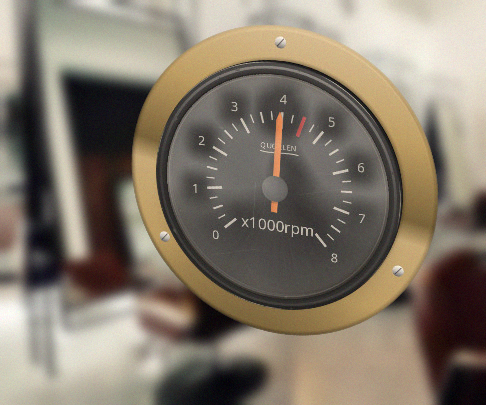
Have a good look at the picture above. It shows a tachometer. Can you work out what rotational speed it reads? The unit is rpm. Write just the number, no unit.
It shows 4000
